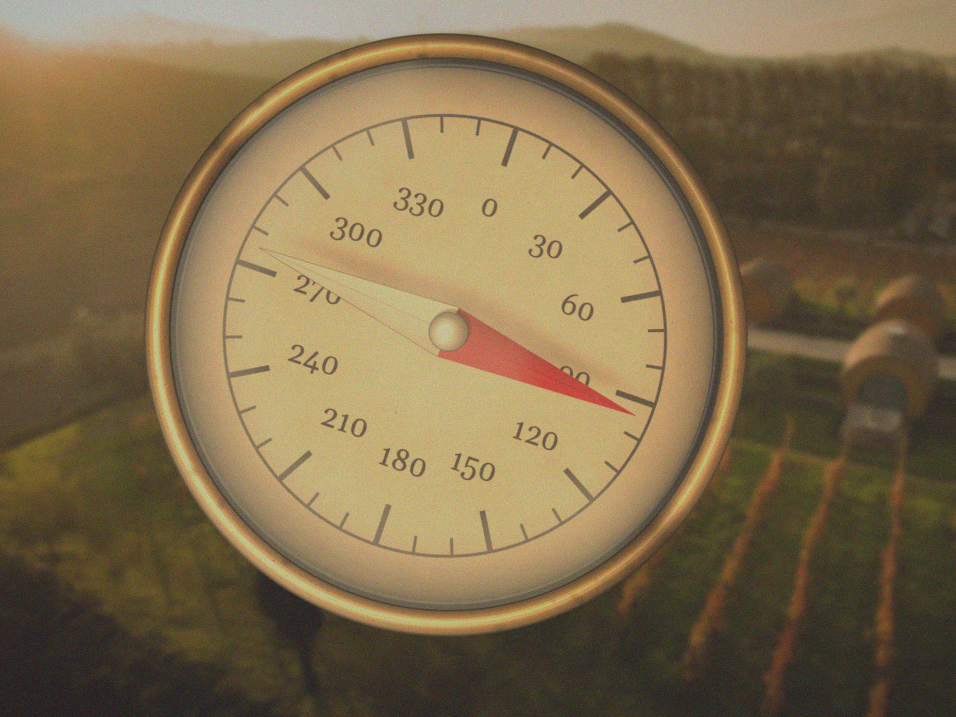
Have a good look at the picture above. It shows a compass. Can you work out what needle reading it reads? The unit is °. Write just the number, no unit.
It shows 95
